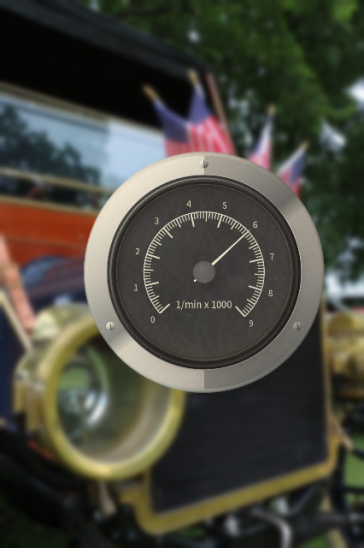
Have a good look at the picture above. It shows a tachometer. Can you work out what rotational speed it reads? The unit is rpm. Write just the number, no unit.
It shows 6000
